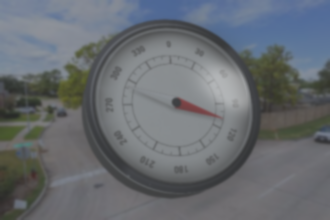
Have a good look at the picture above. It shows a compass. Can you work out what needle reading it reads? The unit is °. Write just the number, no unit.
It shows 110
